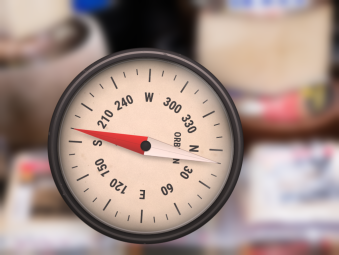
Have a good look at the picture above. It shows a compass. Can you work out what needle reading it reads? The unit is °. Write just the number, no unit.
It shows 190
